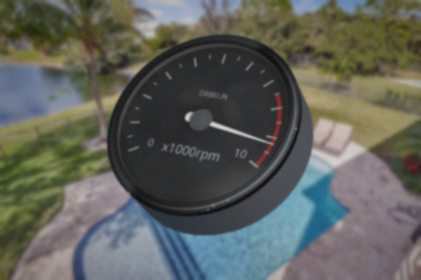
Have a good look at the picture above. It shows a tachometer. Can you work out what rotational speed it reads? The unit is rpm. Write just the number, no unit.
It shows 9250
